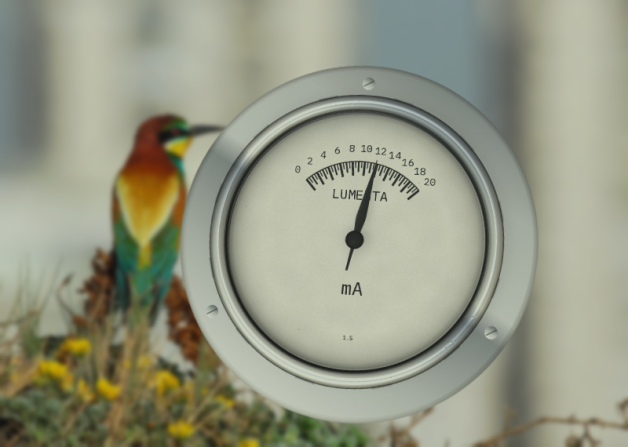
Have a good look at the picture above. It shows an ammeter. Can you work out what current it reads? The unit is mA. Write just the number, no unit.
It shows 12
